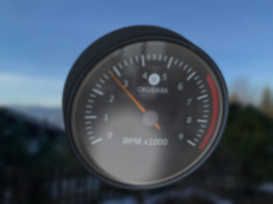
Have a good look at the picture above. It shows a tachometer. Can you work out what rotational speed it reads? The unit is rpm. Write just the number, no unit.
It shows 2800
